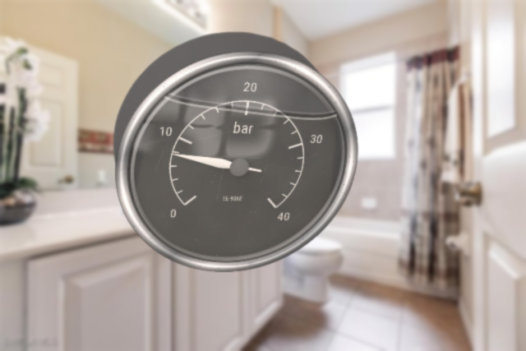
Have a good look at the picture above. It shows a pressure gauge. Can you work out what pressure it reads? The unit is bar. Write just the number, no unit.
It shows 8
